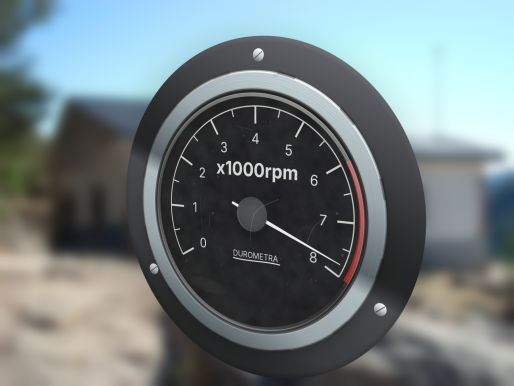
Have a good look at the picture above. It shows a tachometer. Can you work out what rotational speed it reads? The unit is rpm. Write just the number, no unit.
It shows 7750
